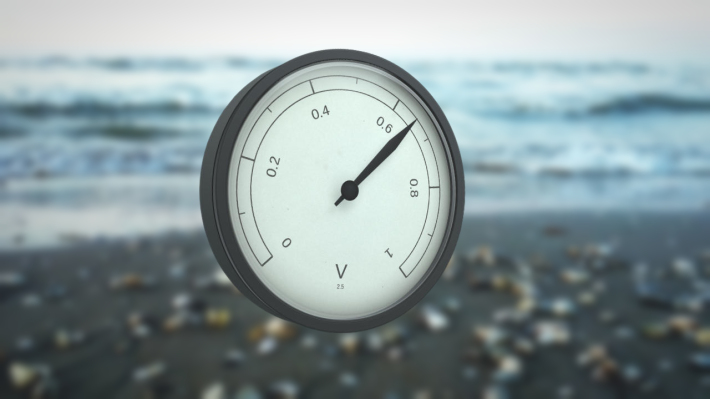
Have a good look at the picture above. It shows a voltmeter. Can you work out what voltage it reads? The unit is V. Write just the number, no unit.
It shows 0.65
